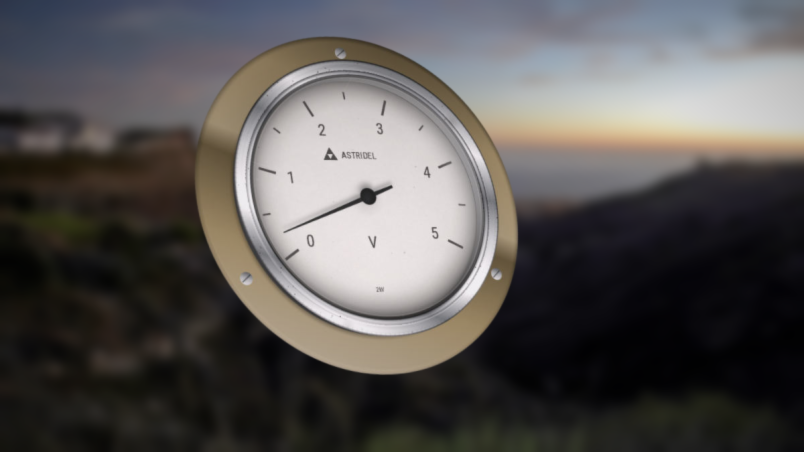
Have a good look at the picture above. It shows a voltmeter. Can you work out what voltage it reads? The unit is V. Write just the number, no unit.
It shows 0.25
